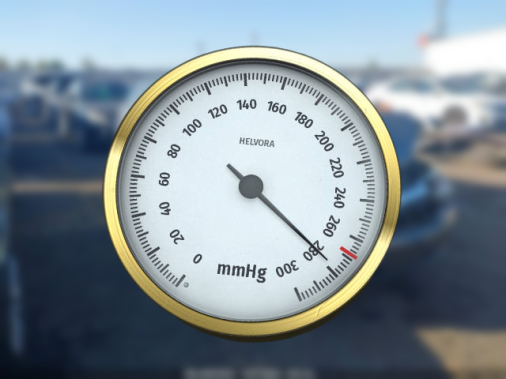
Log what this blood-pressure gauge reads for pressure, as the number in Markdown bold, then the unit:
**278** mmHg
